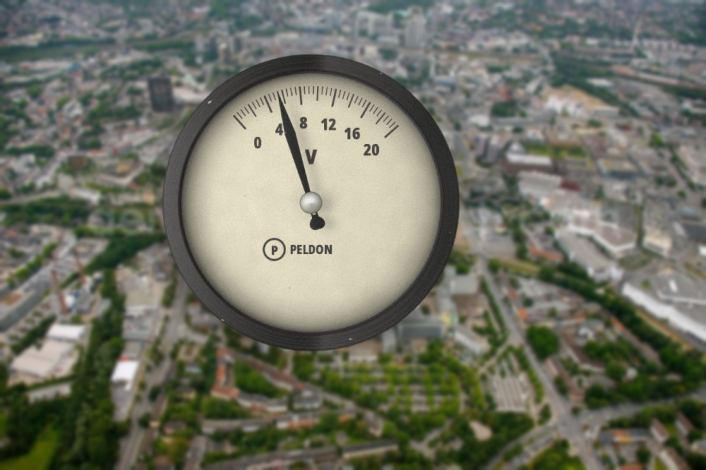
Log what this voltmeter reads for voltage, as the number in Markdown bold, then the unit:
**5.5** V
